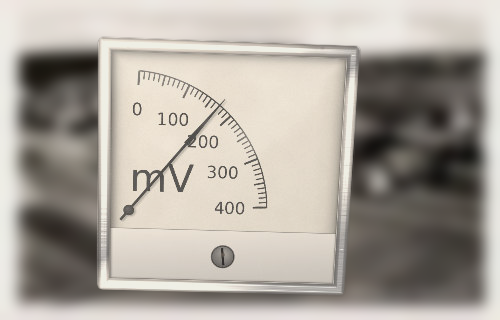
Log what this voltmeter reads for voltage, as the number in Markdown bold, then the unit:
**170** mV
